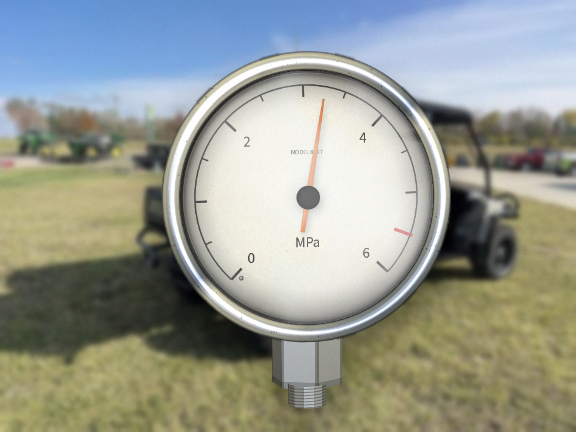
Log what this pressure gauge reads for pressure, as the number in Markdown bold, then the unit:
**3.25** MPa
